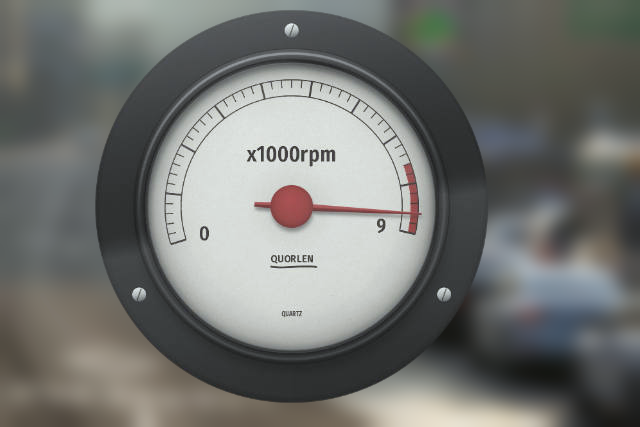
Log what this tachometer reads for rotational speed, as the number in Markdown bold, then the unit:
**8600** rpm
